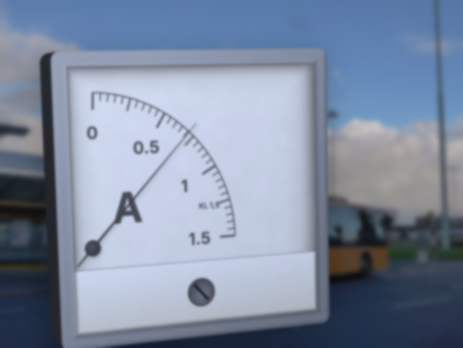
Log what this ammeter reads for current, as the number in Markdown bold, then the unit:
**0.7** A
